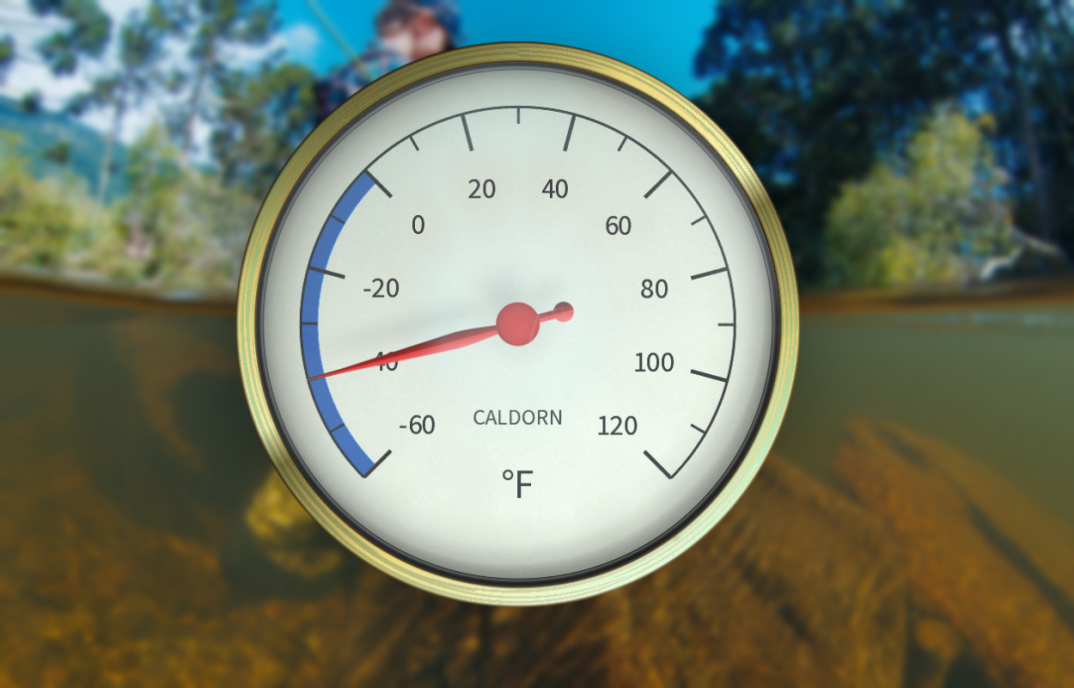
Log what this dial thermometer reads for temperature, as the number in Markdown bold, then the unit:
**-40** °F
